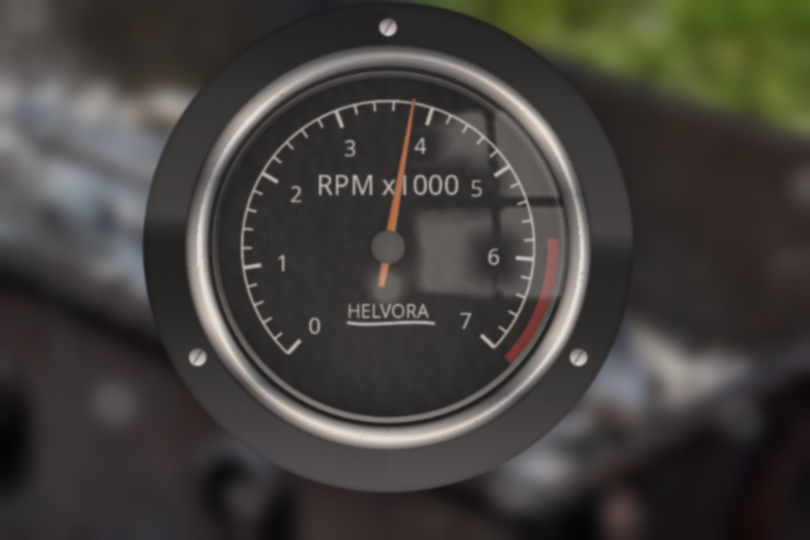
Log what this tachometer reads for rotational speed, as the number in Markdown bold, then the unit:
**3800** rpm
